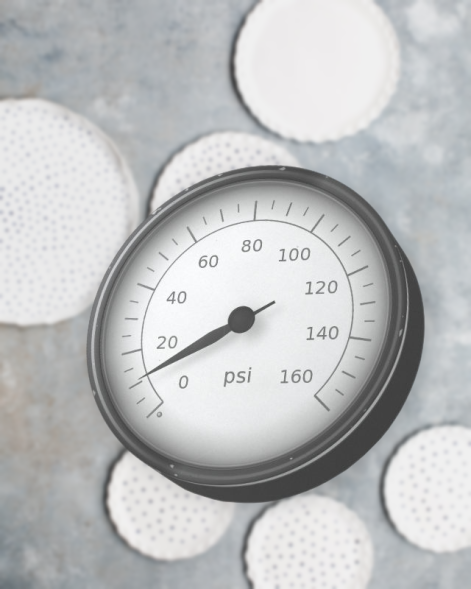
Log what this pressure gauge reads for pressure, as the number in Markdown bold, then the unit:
**10** psi
